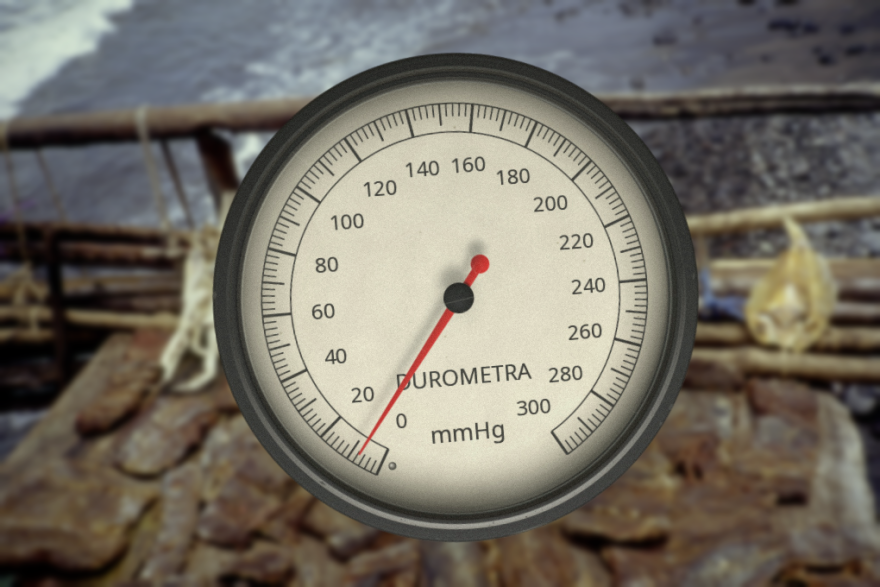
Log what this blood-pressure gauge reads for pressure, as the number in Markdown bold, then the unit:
**8** mmHg
